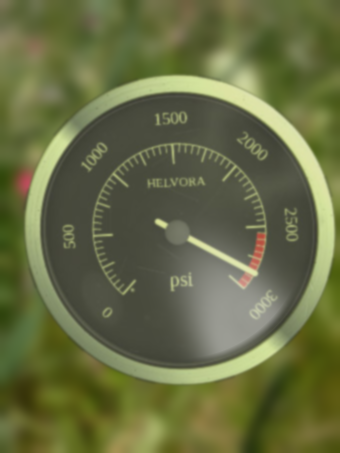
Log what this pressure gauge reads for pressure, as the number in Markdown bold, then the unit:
**2850** psi
